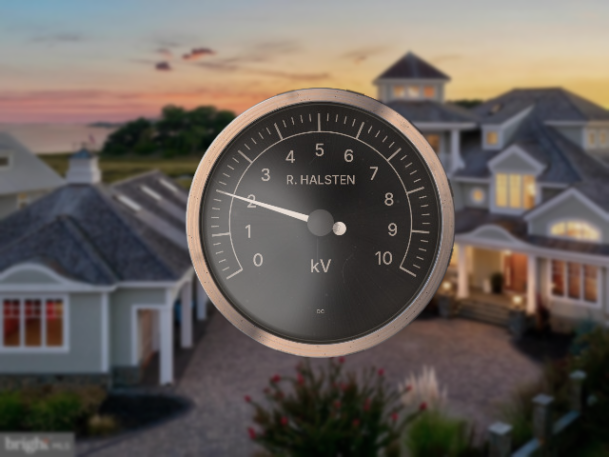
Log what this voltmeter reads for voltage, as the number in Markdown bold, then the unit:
**2** kV
